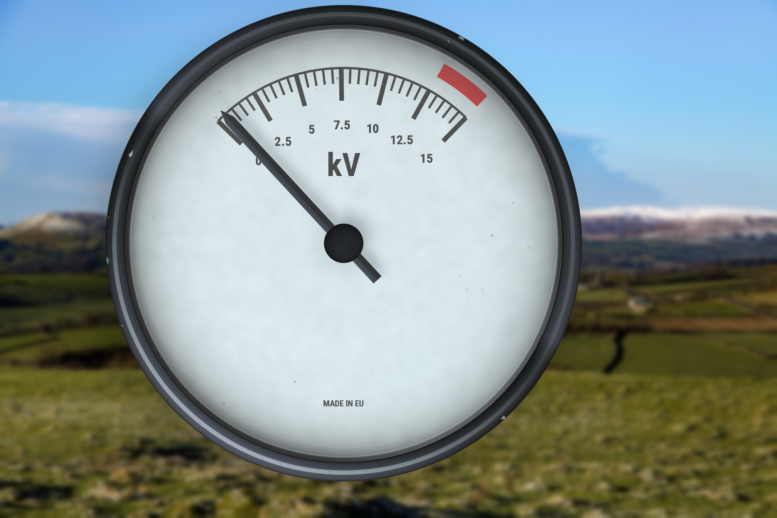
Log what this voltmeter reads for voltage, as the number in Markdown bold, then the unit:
**0.5** kV
